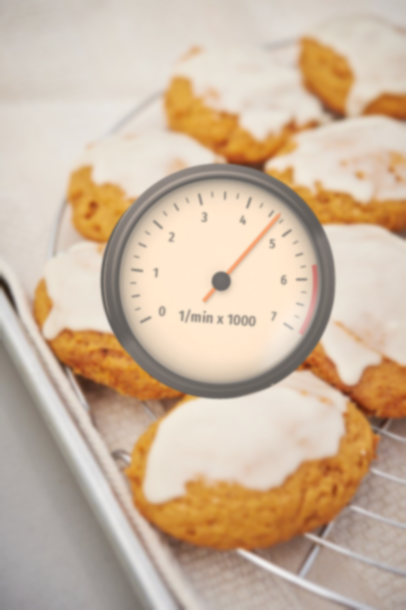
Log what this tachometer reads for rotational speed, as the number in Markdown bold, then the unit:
**4625** rpm
